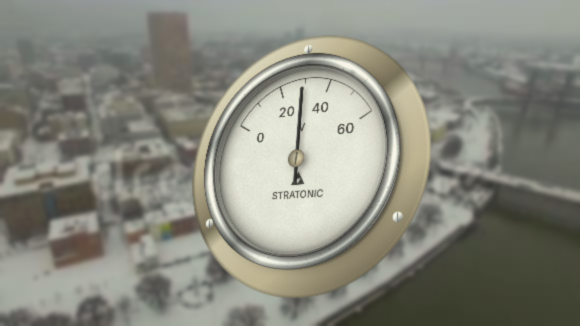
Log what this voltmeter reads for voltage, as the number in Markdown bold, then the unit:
**30** V
